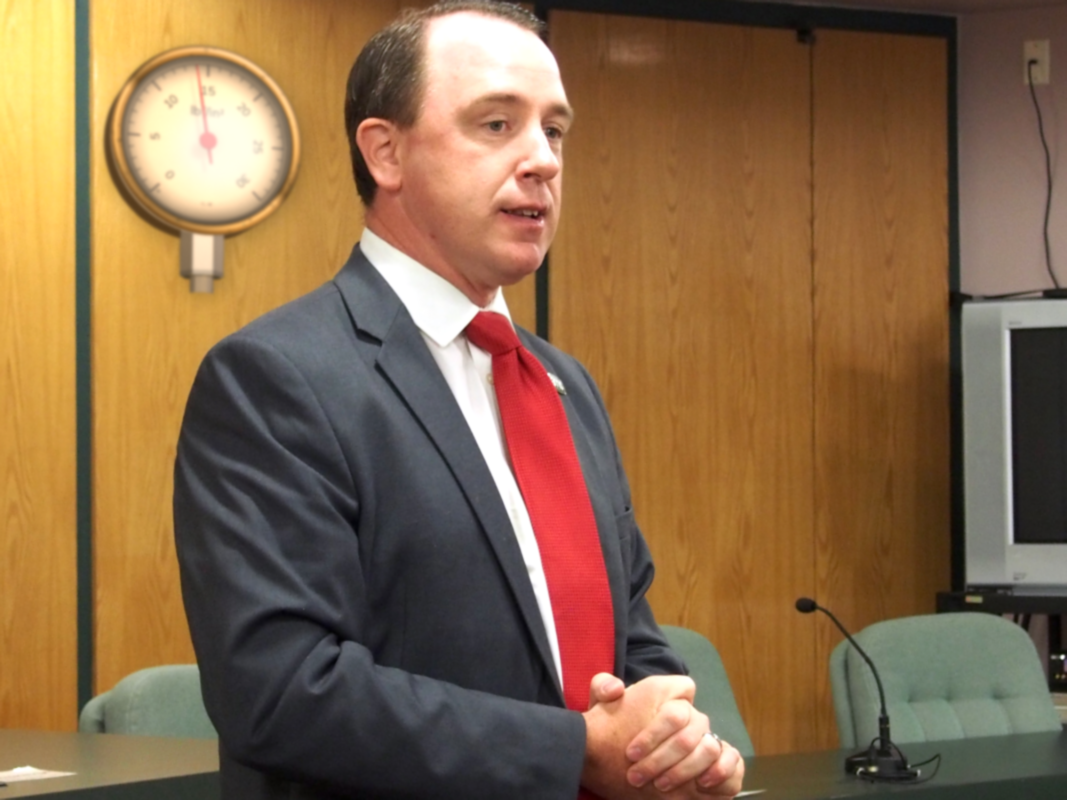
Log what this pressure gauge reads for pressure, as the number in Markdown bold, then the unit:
**14** psi
